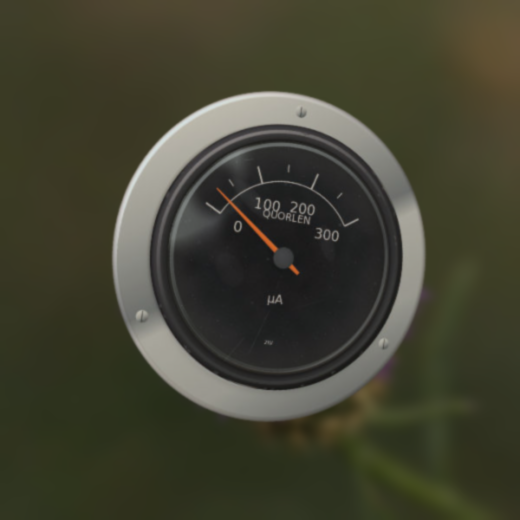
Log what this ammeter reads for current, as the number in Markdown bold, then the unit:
**25** µA
